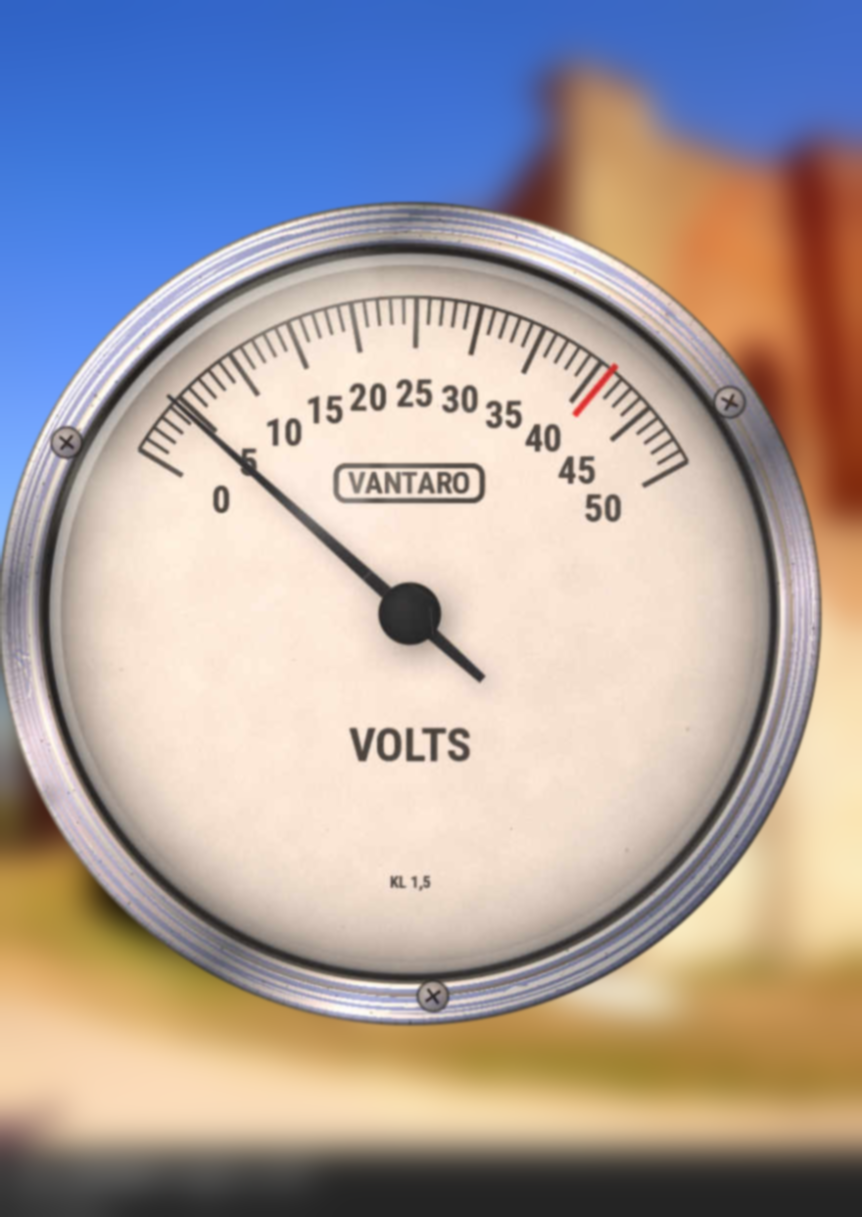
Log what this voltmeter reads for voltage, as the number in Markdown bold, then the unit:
**4.5** V
